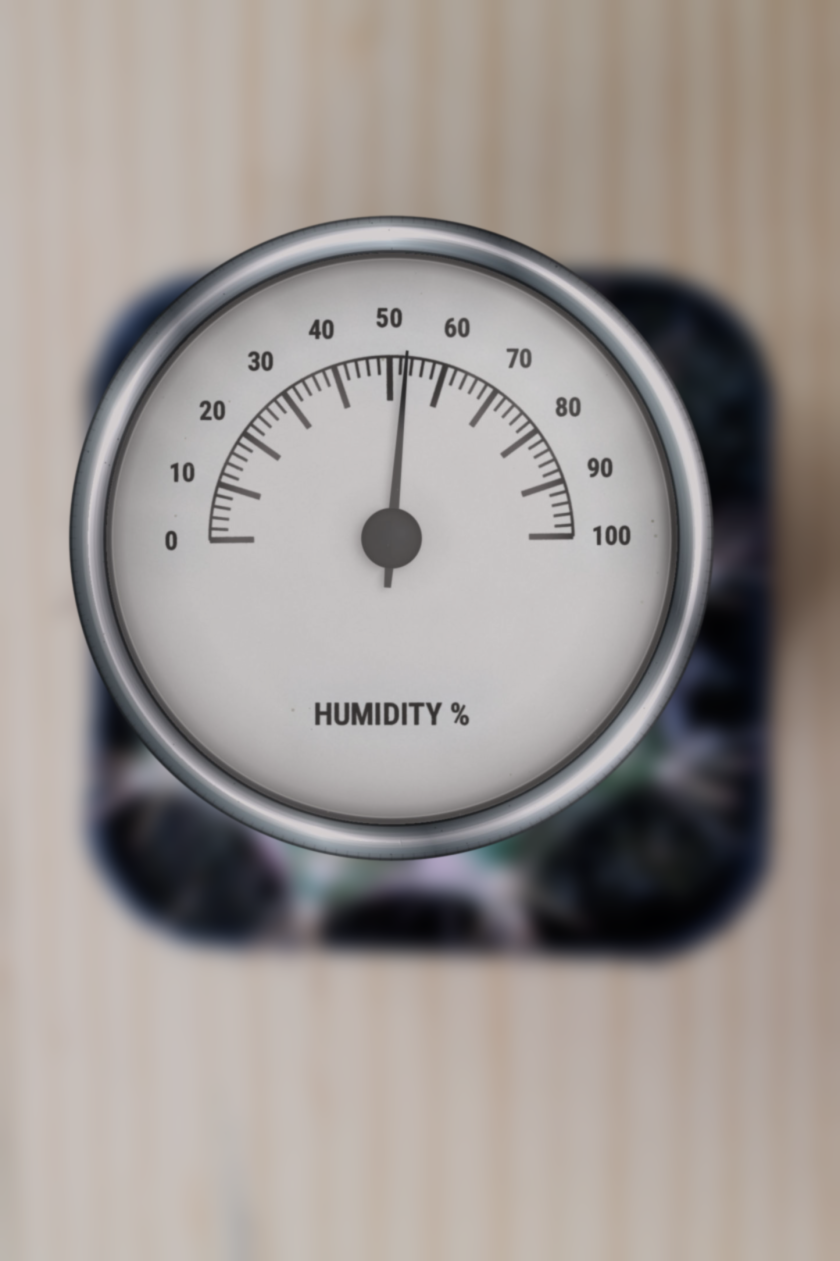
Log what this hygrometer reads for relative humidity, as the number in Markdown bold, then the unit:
**53** %
